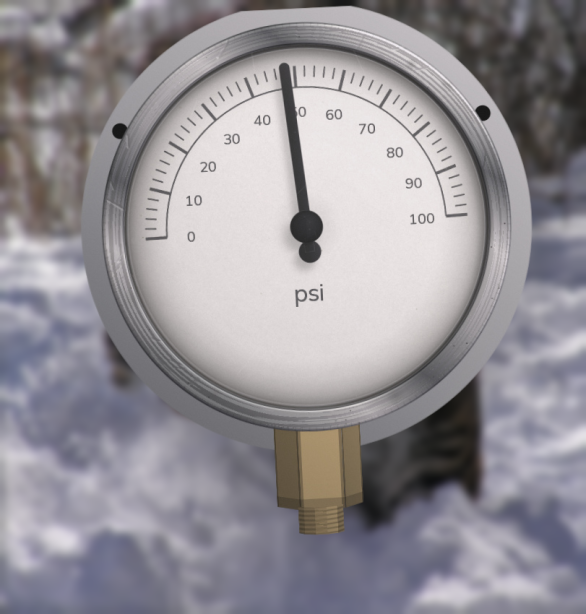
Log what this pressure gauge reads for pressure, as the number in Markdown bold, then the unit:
**48** psi
